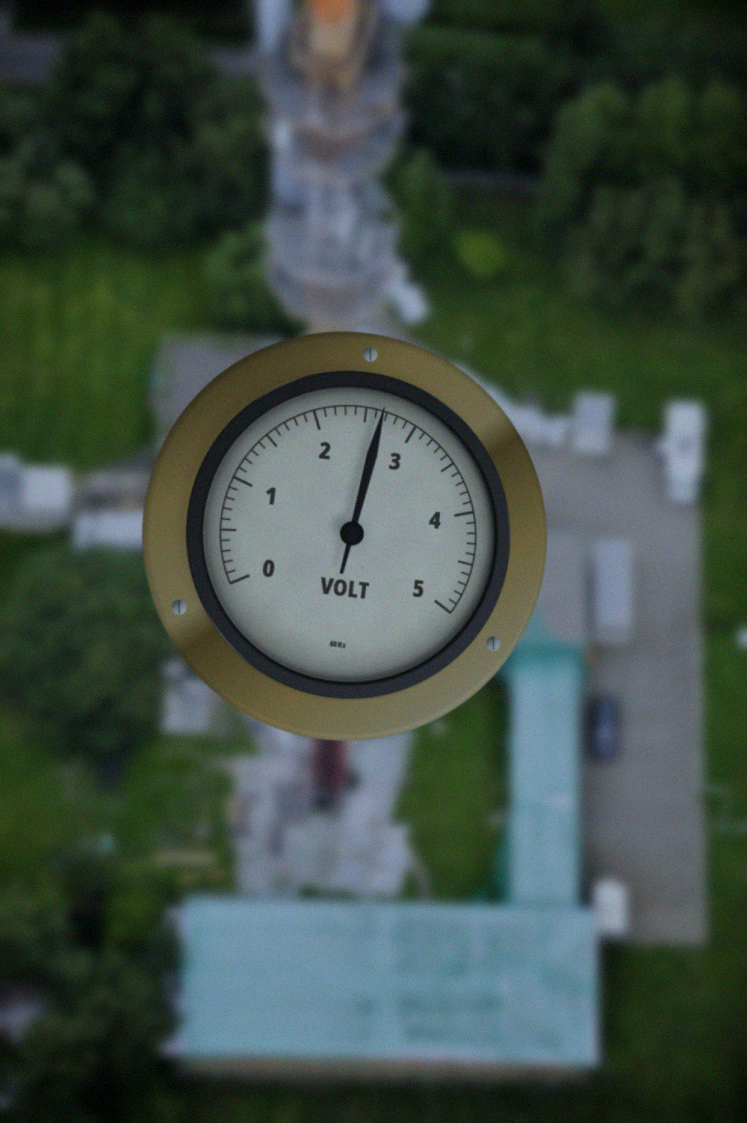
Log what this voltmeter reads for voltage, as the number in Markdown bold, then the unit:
**2.65** V
